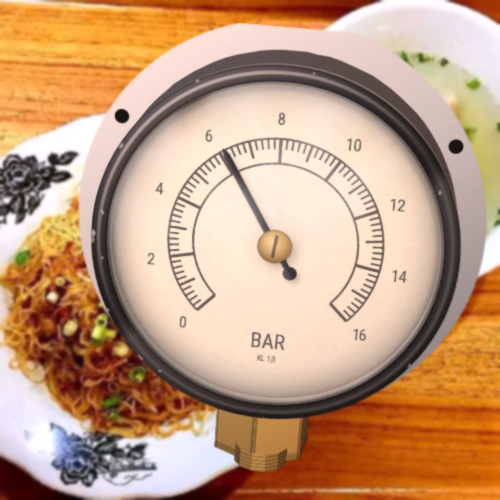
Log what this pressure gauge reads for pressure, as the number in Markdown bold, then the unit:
**6.2** bar
